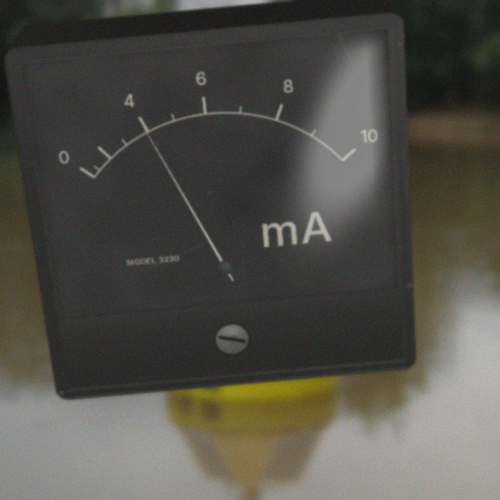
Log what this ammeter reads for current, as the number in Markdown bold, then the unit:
**4** mA
